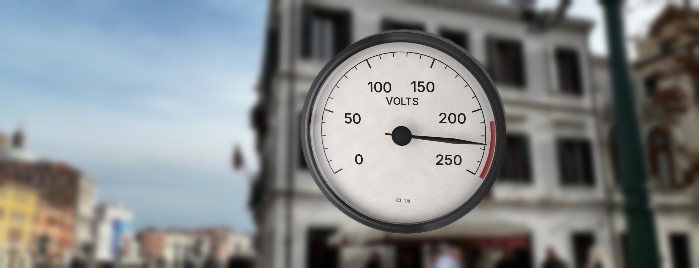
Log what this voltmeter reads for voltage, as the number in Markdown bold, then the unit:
**225** V
